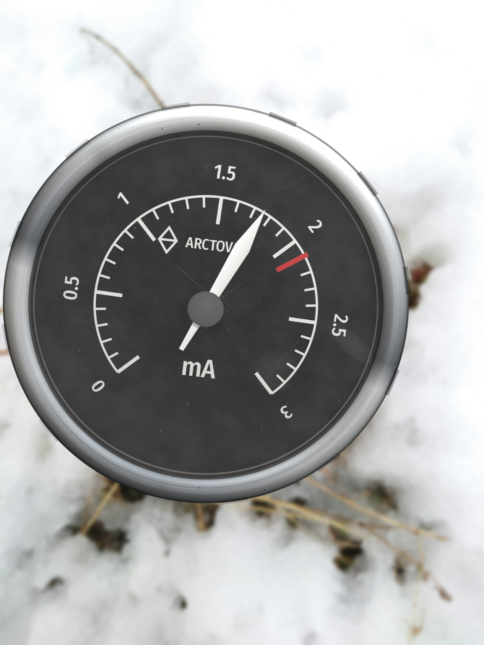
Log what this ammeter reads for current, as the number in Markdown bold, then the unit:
**1.75** mA
